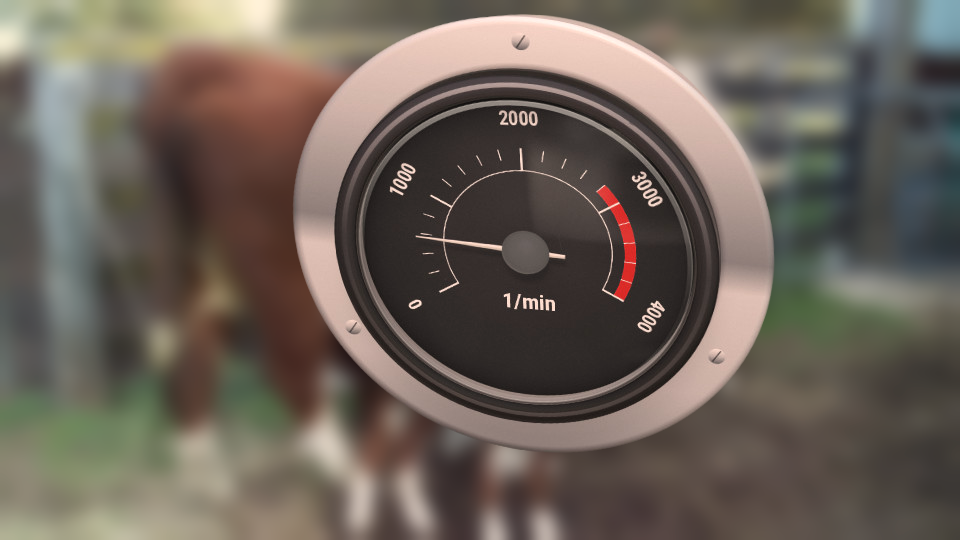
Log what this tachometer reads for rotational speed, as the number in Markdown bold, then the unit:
**600** rpm
